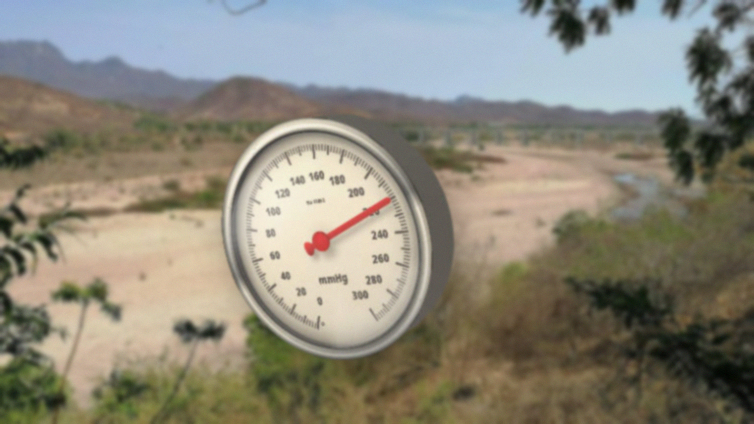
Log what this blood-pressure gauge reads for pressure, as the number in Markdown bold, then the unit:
**220** mmHg
